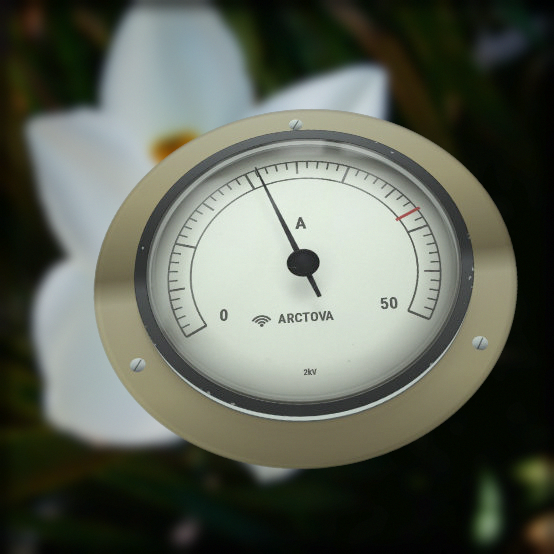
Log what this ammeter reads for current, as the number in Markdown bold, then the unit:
**21** A
